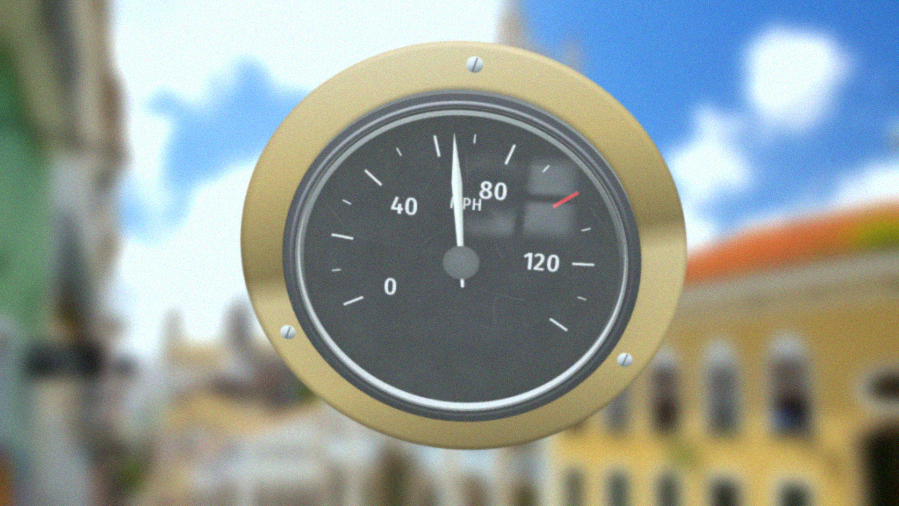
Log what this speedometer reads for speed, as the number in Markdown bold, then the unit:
**65** mph
